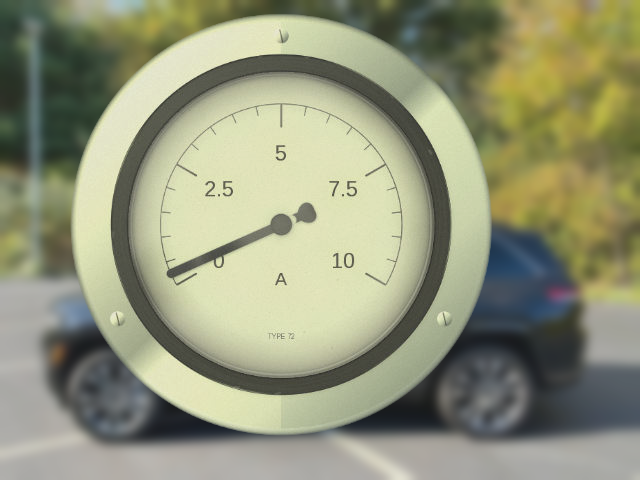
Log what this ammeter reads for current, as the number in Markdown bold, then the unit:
**0.25** A
